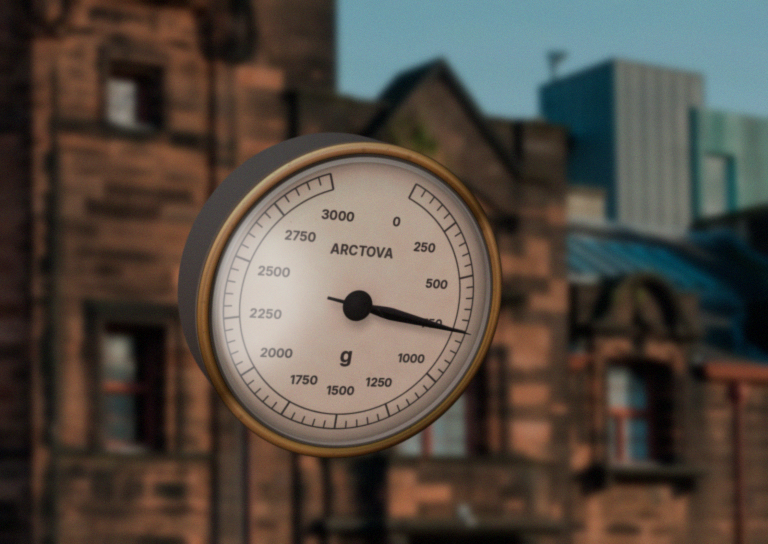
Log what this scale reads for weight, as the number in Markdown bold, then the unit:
**750** g
